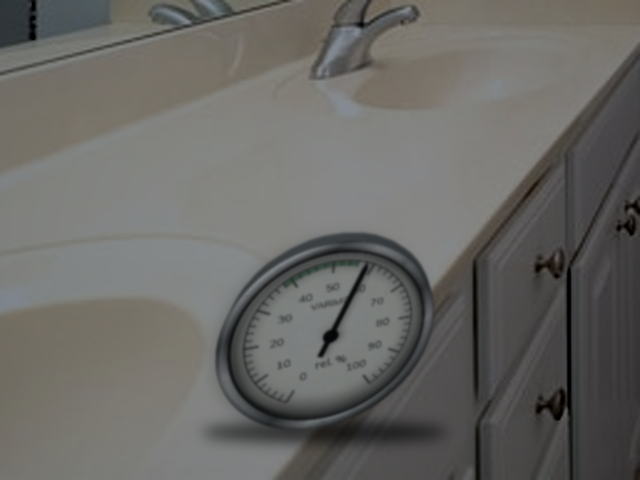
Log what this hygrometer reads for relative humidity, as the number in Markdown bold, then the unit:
**58** %
